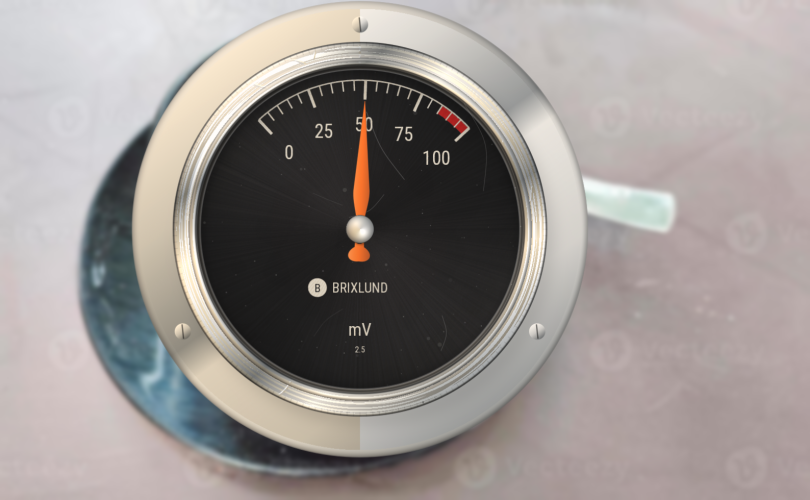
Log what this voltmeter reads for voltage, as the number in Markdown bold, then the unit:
**50** mV
